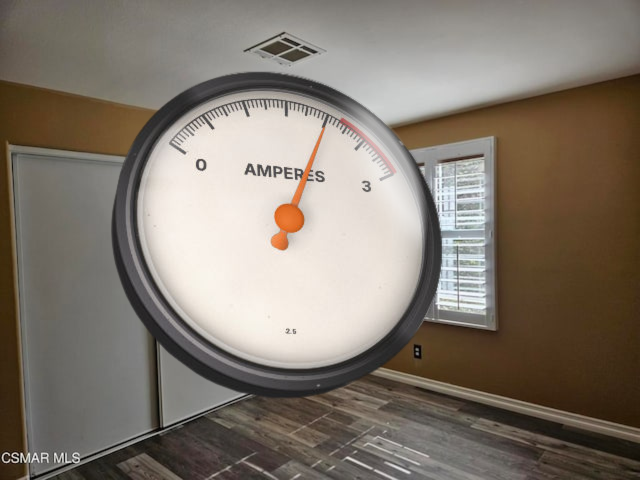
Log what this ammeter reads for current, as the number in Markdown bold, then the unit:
**2** A
